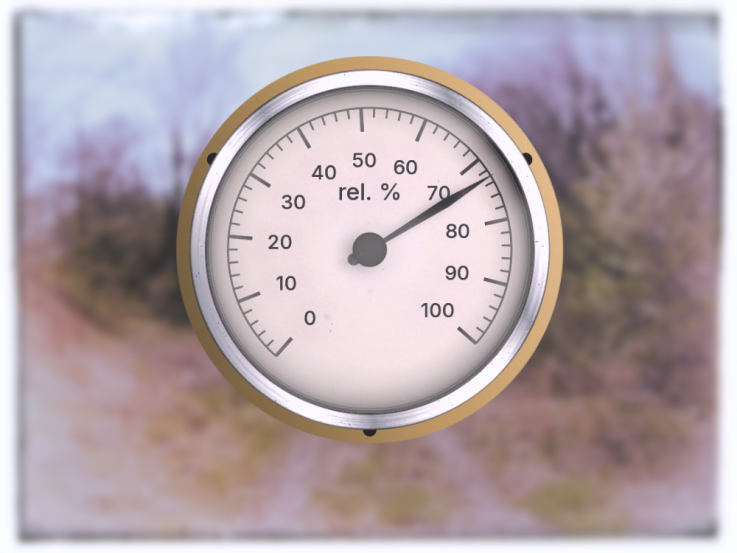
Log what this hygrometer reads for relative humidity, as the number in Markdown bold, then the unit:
**73** %
